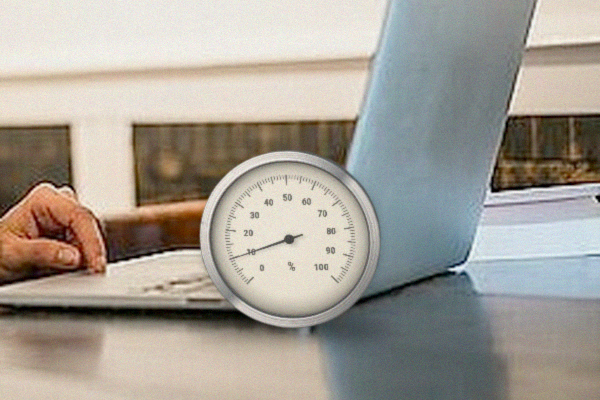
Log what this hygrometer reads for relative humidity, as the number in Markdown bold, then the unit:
**10** %
